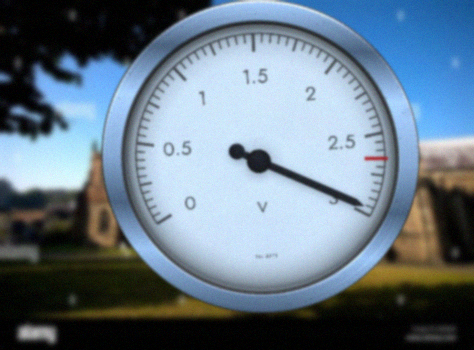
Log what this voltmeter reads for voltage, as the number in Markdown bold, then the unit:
**2.95** V
